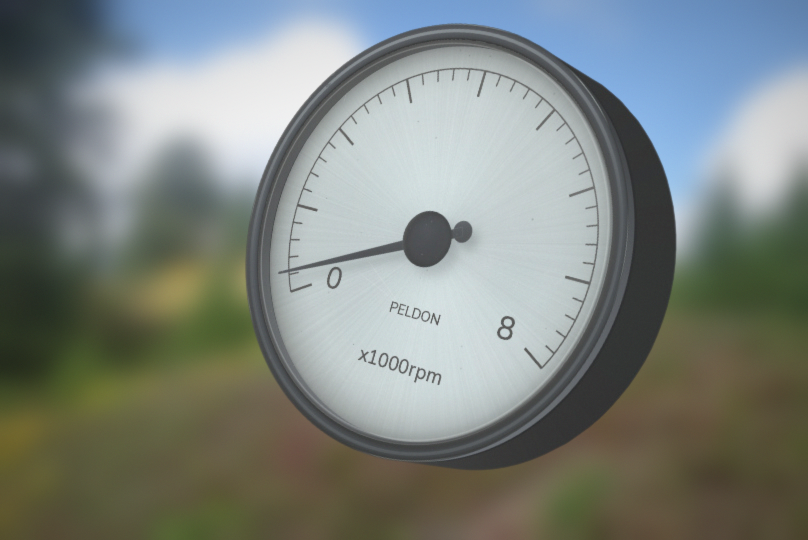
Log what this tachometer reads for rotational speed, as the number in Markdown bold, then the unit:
**200** rpm
